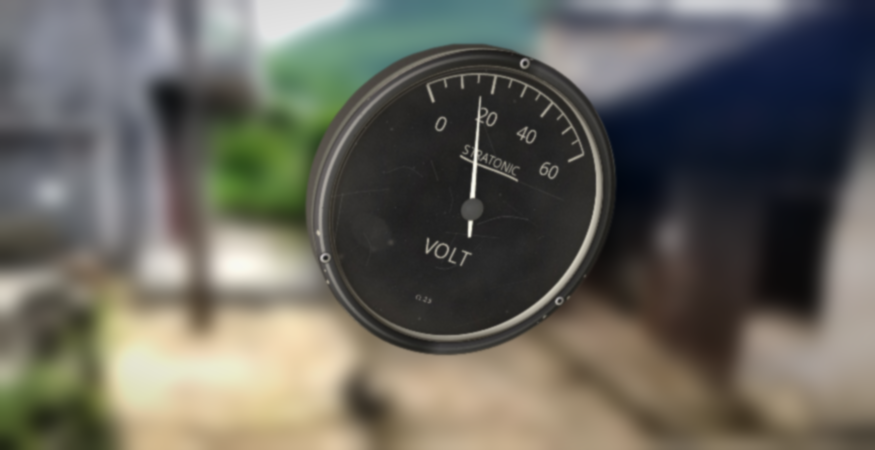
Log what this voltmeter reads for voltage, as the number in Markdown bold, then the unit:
**15** V
